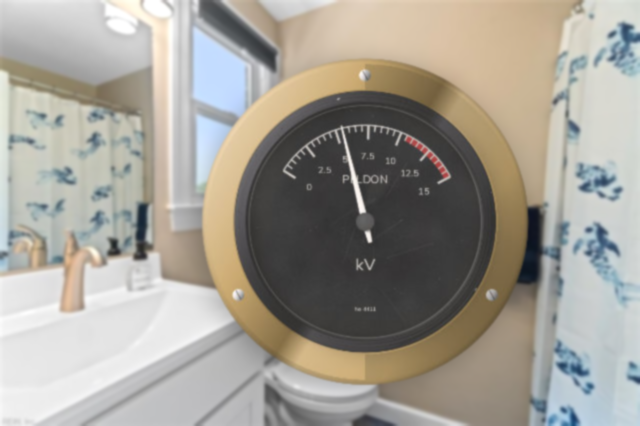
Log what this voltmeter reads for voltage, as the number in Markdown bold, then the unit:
**5.5** kV
